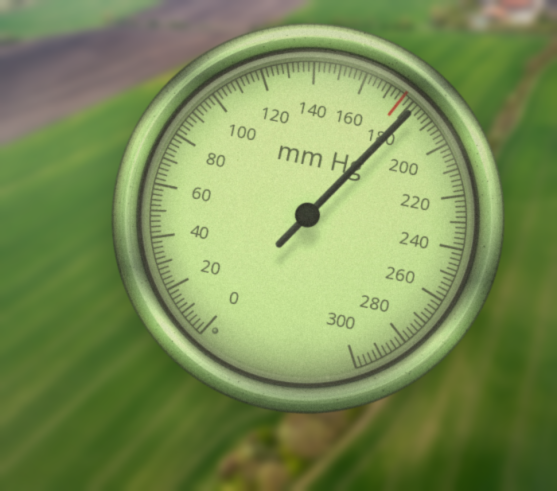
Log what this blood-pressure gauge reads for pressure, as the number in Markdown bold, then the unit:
**182** mmHg
